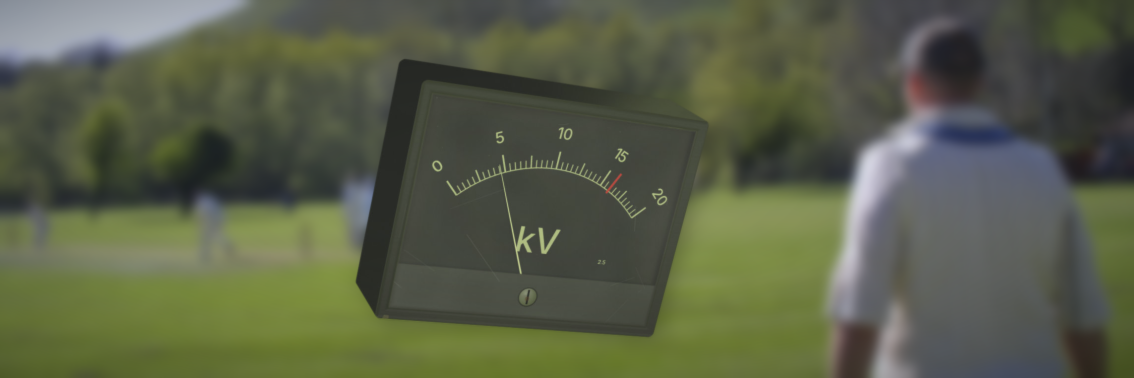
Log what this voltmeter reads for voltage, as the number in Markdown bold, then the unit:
**4.5** kV
